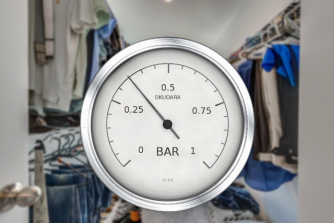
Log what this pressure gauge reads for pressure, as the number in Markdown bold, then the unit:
**0.35** bar
